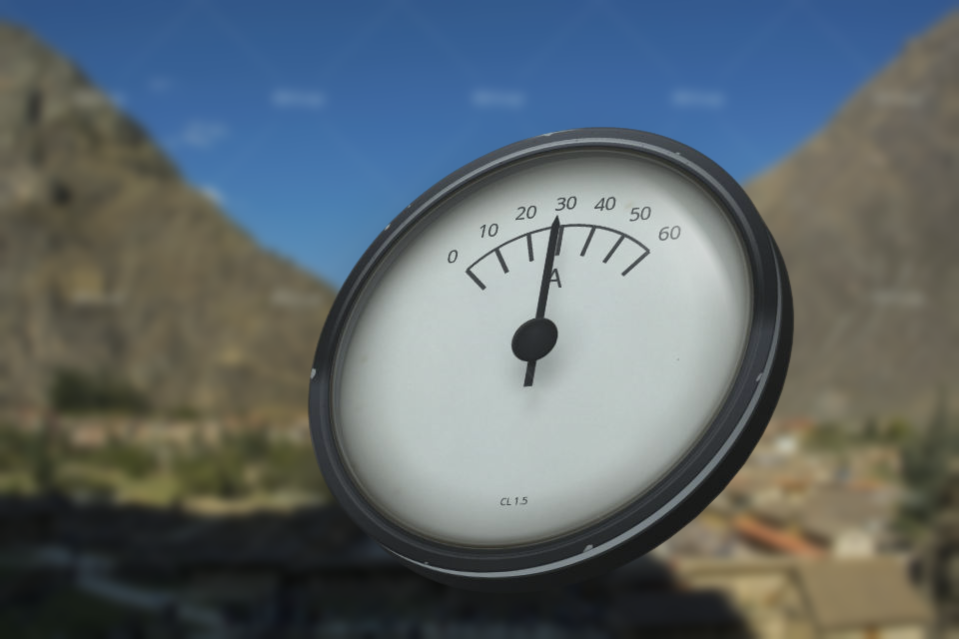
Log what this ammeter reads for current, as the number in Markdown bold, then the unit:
**30** A
